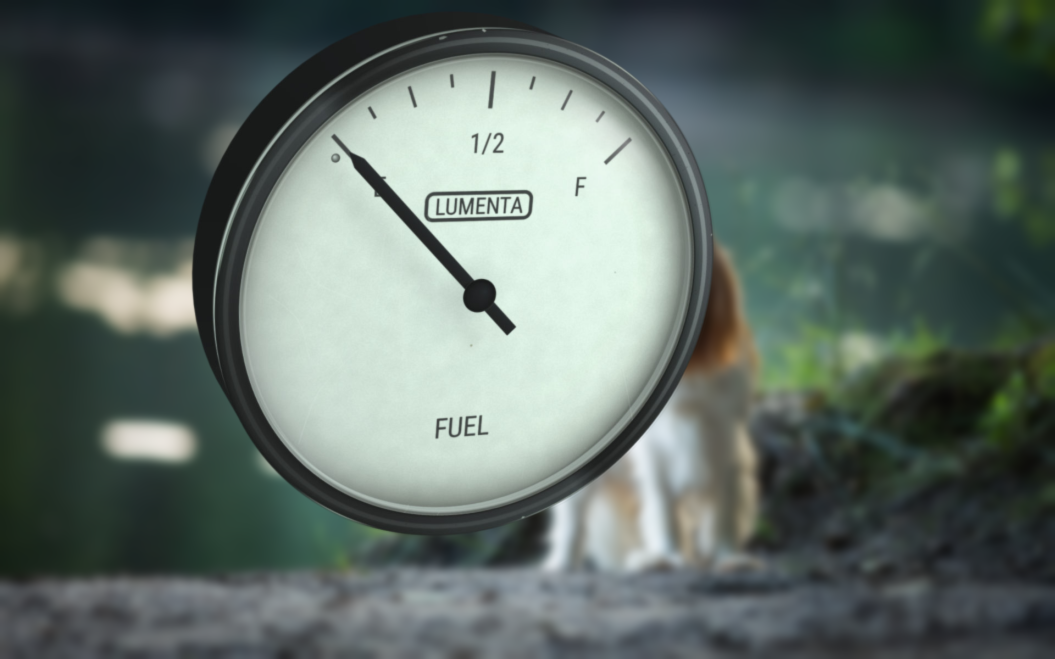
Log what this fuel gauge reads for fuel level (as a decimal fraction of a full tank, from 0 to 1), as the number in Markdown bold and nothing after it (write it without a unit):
**0**
